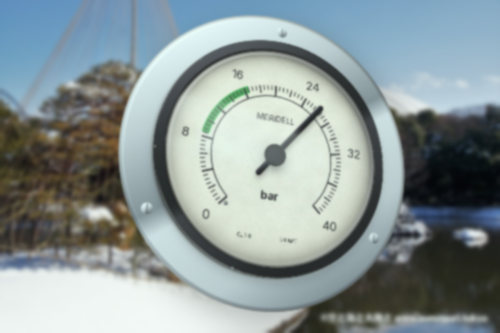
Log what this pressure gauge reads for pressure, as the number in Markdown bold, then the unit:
**26** bar
